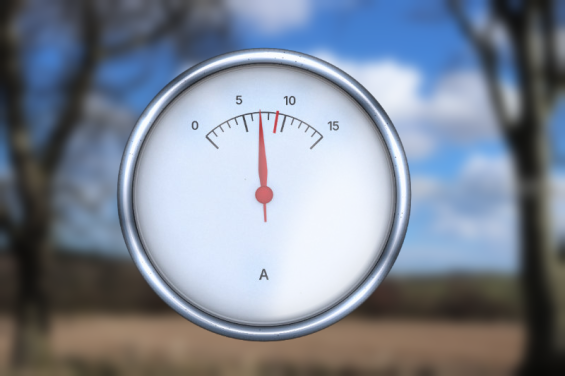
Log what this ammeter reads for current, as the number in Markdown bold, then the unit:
**7** A
